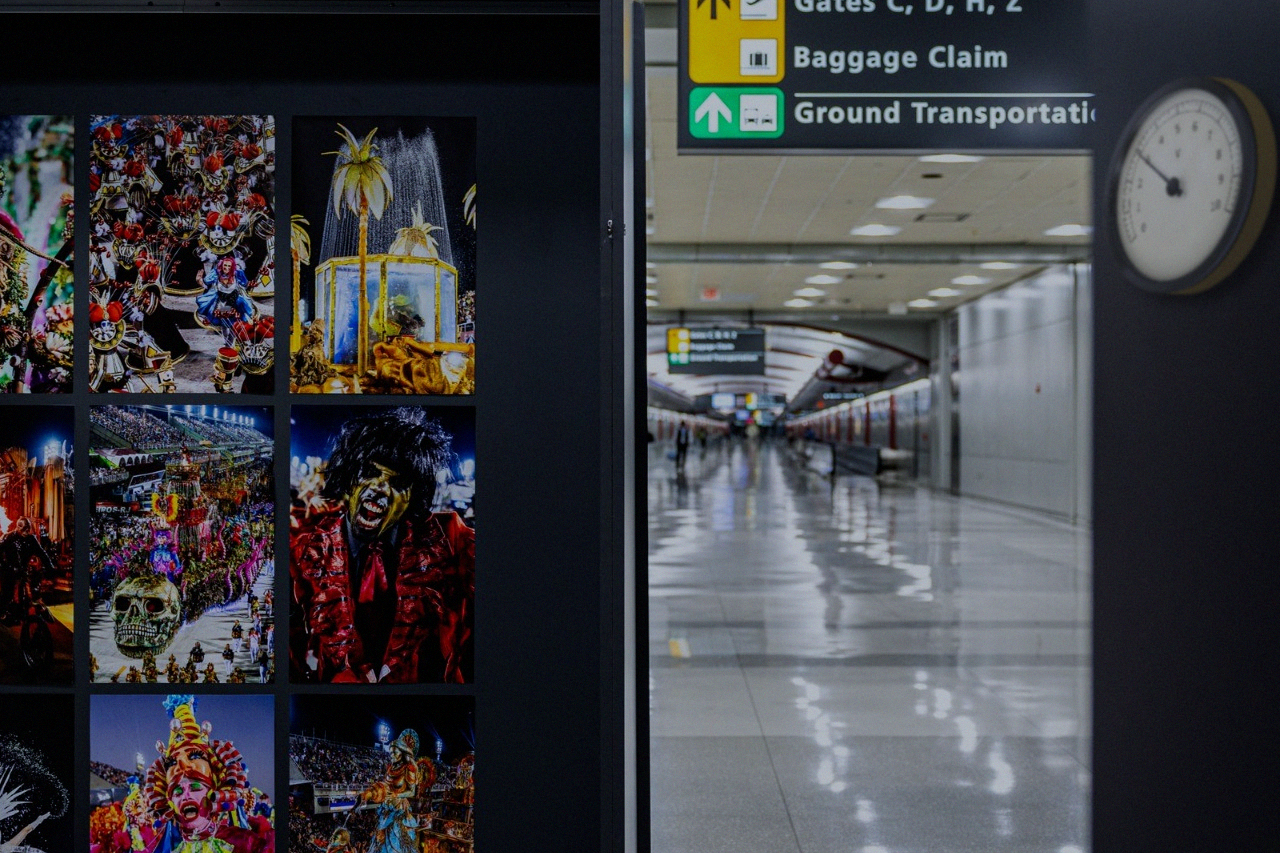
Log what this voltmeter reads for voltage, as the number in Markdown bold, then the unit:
**3** V
